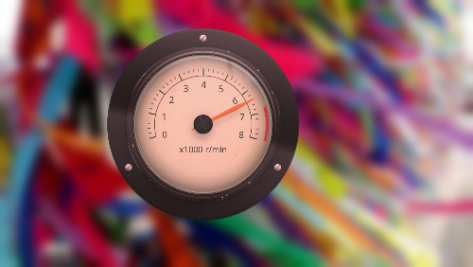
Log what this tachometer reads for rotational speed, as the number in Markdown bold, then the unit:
**6400** rpm
